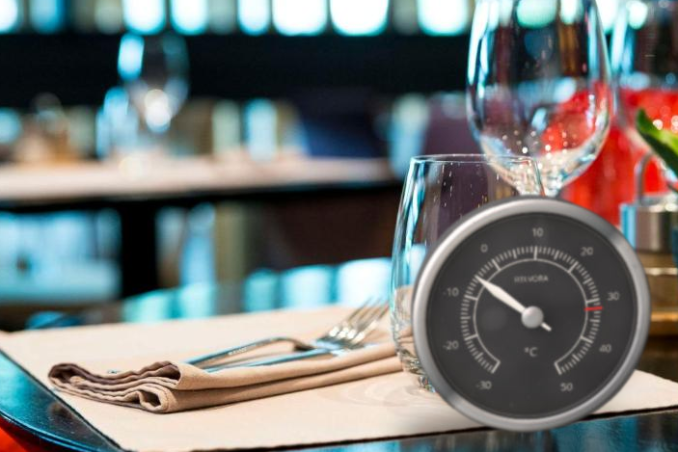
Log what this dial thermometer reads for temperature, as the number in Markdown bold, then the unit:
**-5** °C
